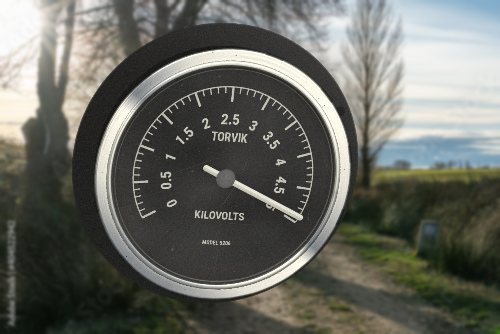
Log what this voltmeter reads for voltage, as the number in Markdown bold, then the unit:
**4.9** kV
